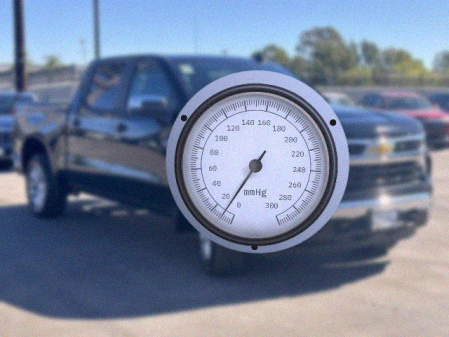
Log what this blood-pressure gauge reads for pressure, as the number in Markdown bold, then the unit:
**10** mmHg
